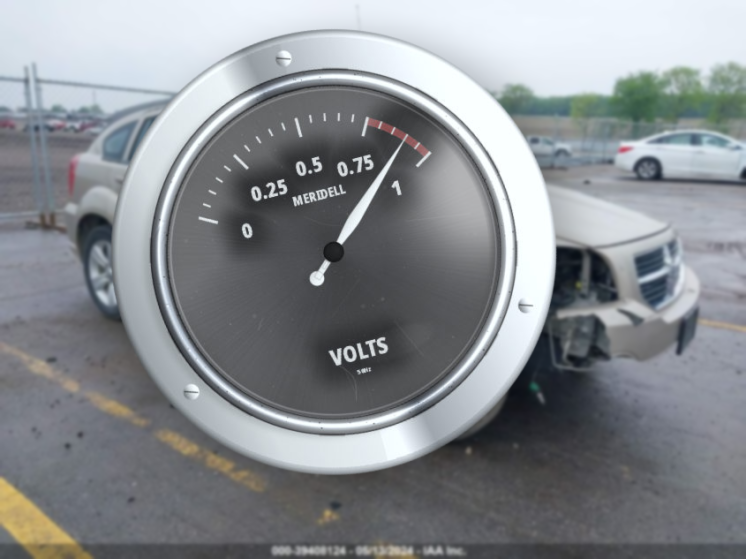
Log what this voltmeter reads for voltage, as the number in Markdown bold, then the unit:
**0.9** V
